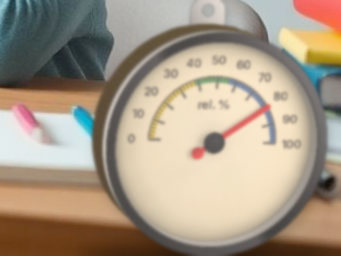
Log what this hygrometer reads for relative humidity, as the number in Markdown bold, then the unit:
**80** %
